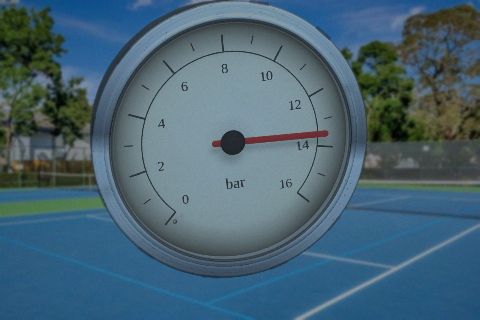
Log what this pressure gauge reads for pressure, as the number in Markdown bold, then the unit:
**13.5** bar
